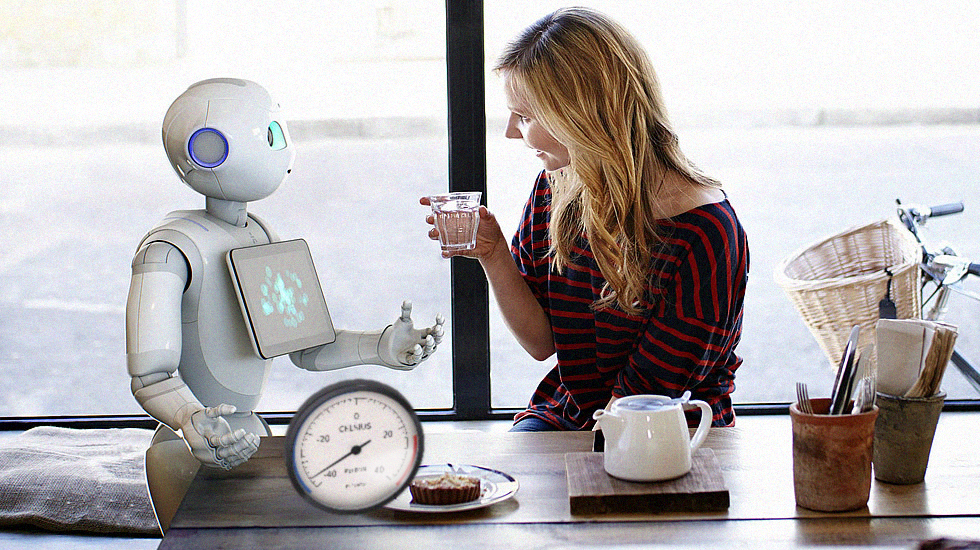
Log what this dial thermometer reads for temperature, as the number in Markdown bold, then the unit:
**-36** °C
